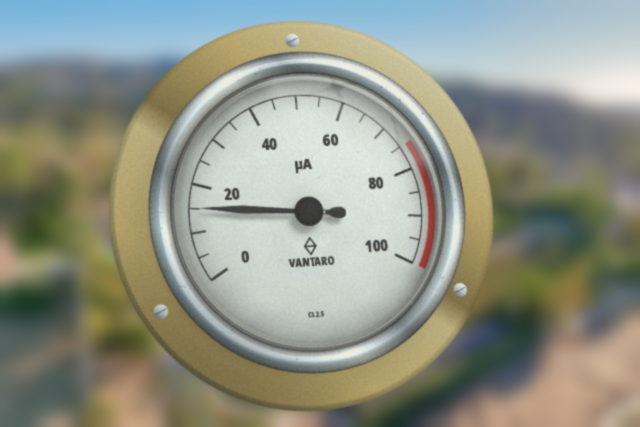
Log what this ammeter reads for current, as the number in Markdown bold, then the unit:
**15** µA
